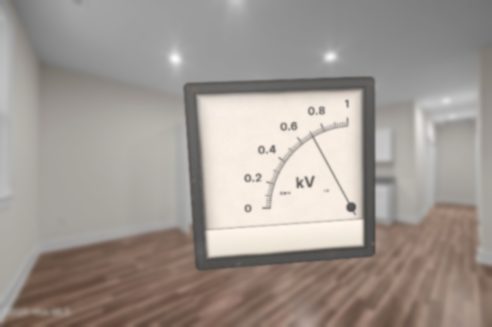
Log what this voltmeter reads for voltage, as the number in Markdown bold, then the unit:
**0.7** kV
